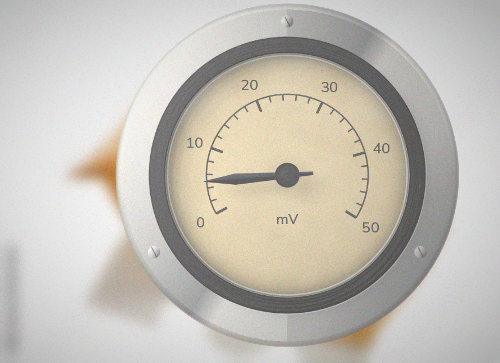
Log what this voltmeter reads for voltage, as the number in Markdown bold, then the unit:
**5** mV
